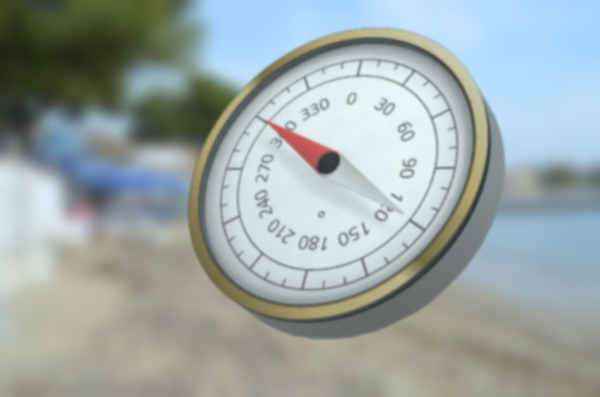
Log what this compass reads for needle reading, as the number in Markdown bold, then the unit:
**300** °
